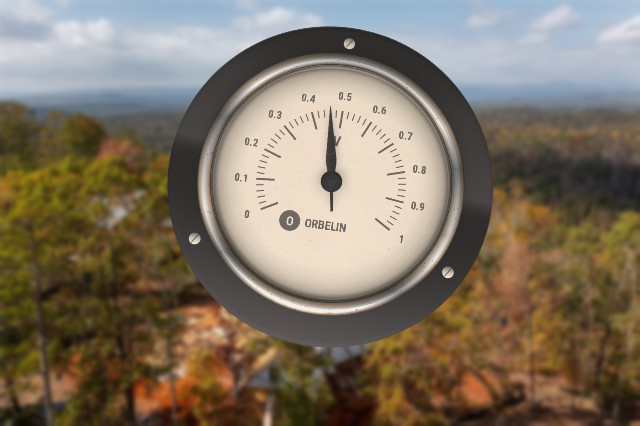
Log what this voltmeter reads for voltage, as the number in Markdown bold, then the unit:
**0.46** V
